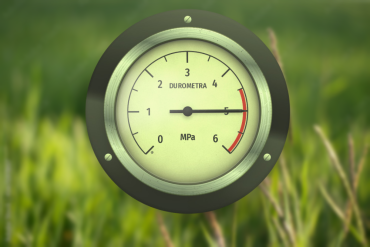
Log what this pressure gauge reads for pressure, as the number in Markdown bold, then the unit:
**5** MPa
